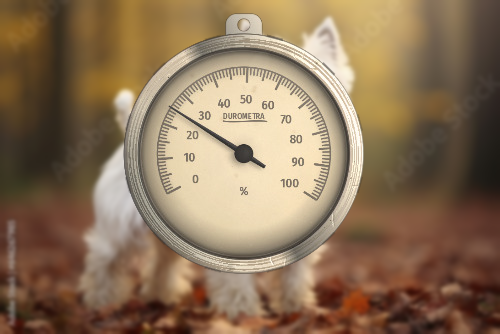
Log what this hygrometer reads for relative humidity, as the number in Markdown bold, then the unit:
**25** %
